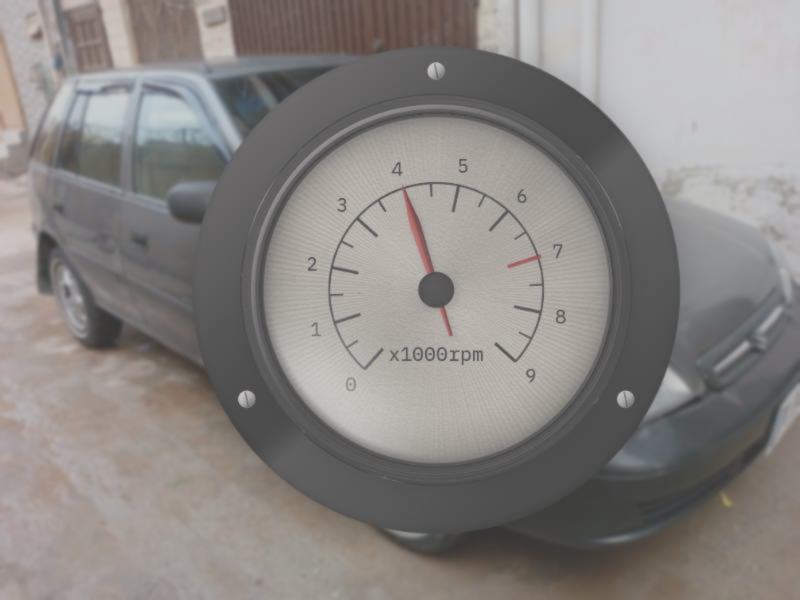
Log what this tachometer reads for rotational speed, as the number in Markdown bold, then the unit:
**4000** rpm
